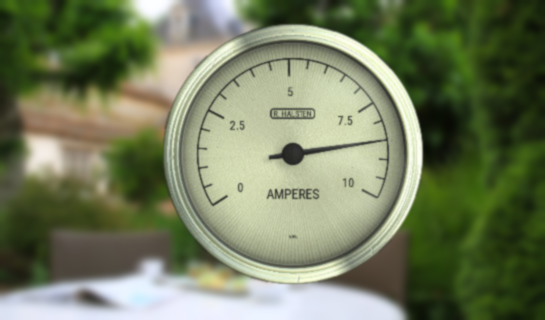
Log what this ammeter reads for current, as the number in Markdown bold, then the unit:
**8.5** A
